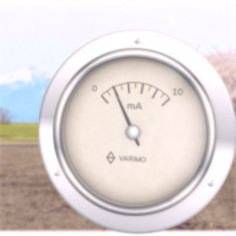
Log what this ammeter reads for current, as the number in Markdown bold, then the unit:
**2** mA
